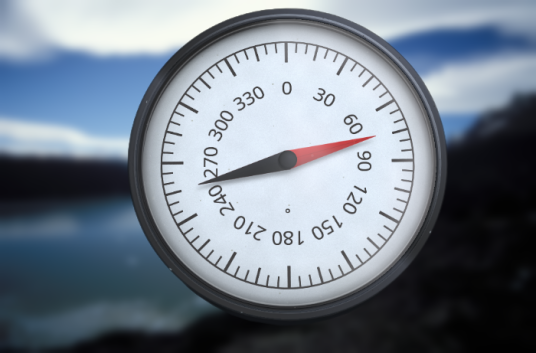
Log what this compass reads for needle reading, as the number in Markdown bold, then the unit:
**75** °
